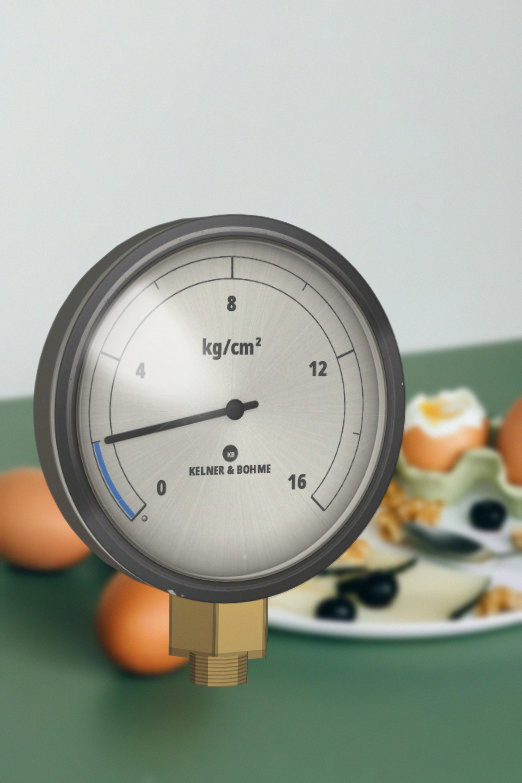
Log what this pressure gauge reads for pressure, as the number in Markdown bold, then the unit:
**2** kg/cm²
